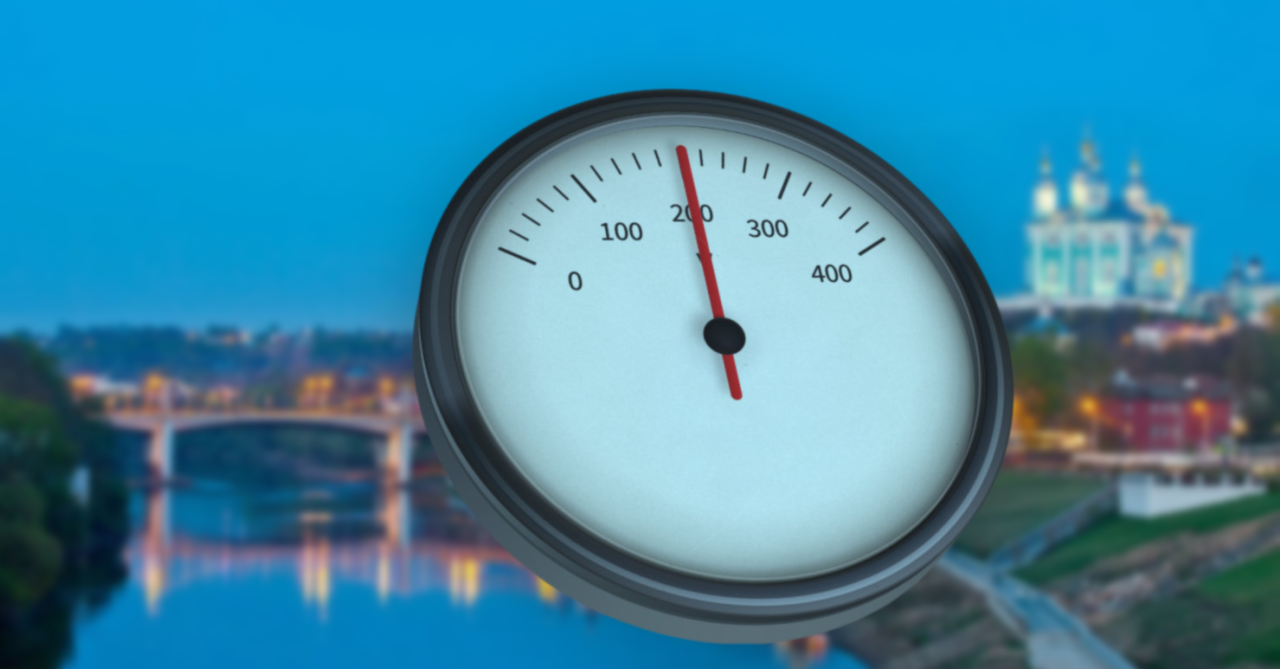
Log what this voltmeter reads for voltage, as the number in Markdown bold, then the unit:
**200** V
